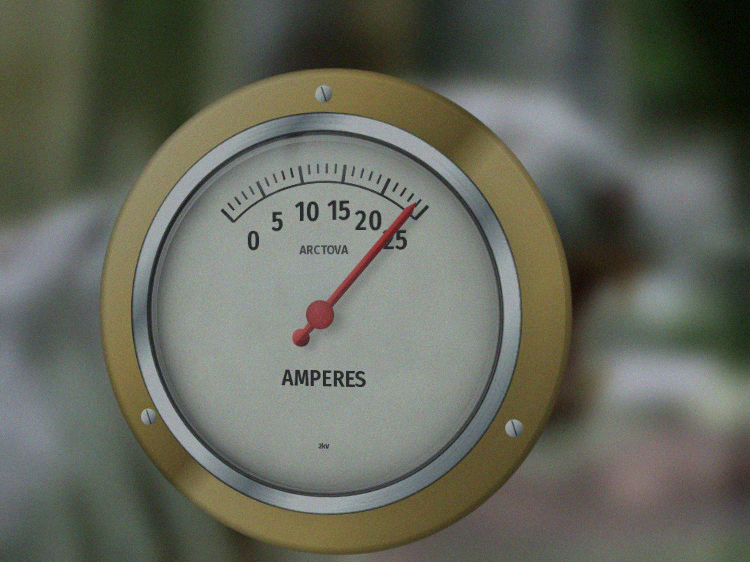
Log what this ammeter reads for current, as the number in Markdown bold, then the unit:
**24** A
